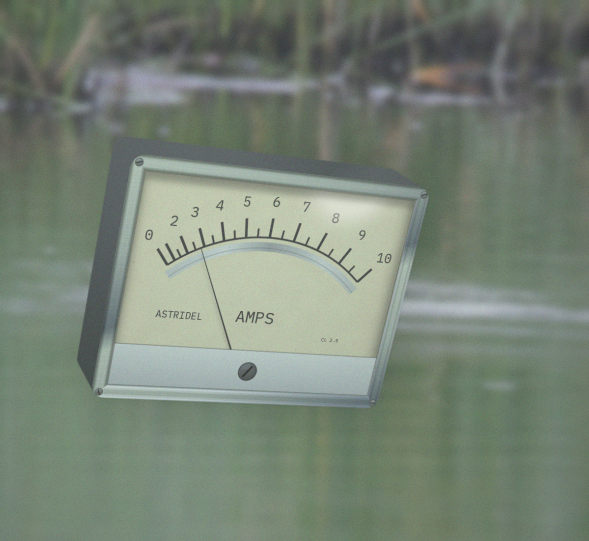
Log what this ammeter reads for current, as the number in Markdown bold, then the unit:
**2.75** A
